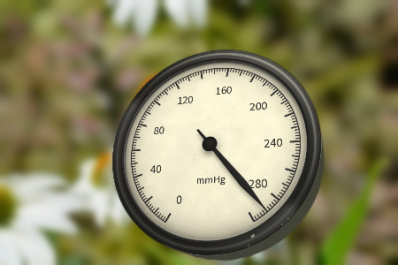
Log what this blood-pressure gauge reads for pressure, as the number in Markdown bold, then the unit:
**290** mmHg
